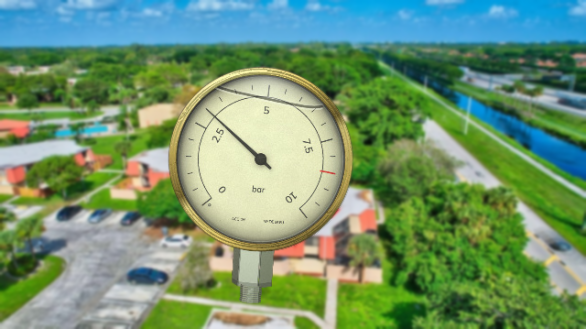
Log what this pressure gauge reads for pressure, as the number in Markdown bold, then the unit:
**3** bar
